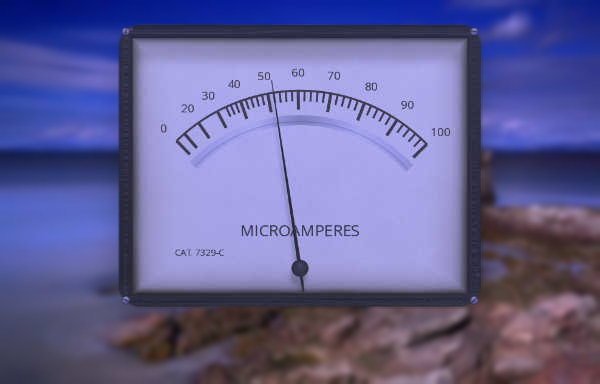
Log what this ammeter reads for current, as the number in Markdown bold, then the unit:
**52** µA
